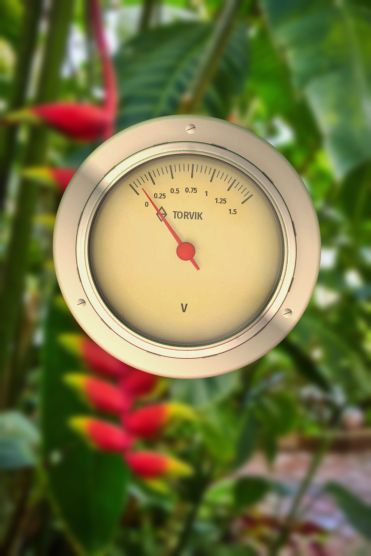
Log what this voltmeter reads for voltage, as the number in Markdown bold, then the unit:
**0.1** V
